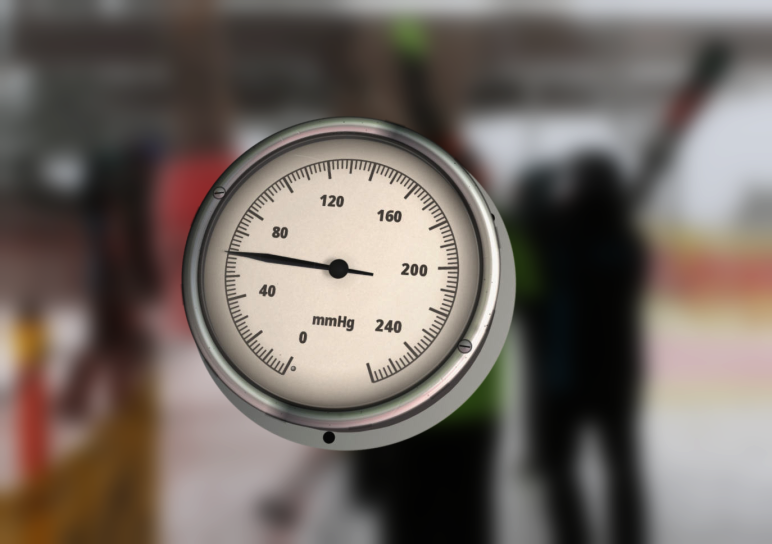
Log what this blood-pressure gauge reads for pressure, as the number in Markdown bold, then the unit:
**60** mmHg
